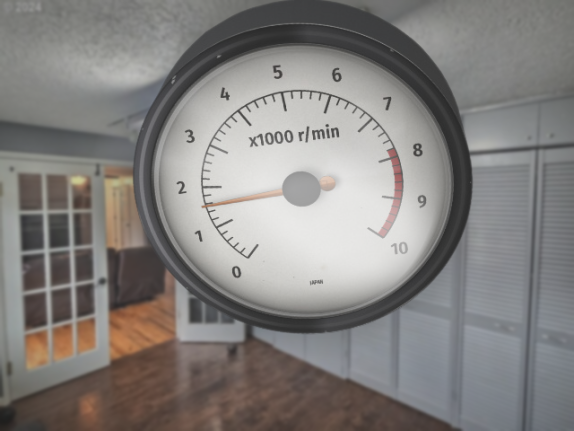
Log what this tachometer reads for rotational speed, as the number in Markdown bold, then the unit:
**1600** rpm
